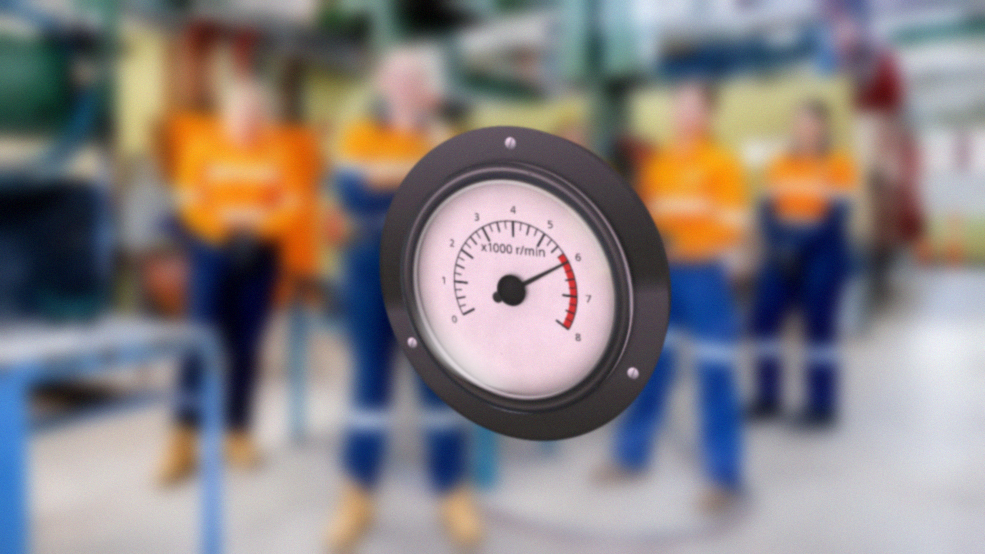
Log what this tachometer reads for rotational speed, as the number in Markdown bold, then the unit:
**6000** rpm
